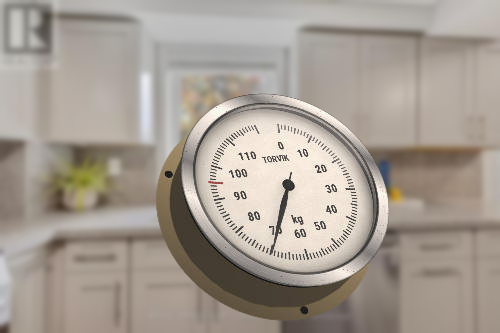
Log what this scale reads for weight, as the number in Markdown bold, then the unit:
**70** kg
